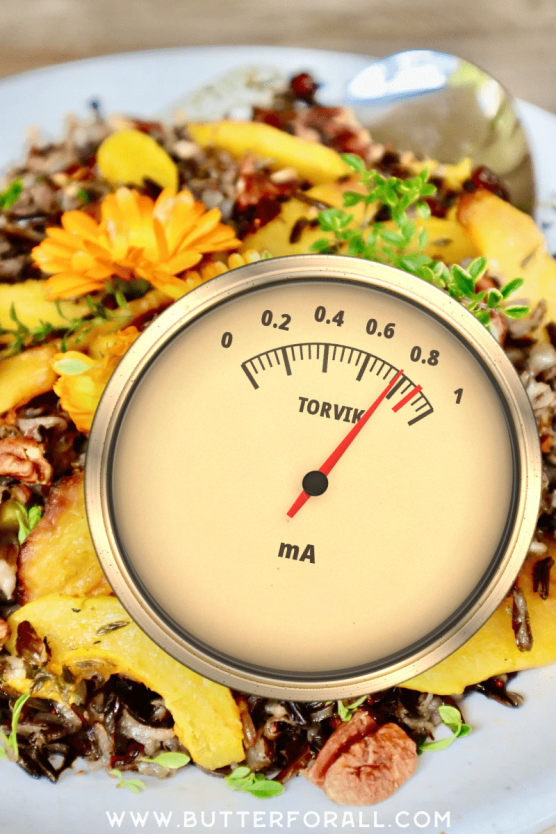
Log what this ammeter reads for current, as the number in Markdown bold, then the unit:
**0.76** mA
